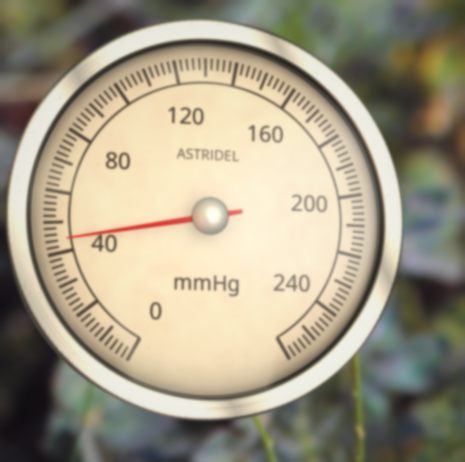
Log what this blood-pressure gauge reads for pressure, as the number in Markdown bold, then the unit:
**44** mmHg
